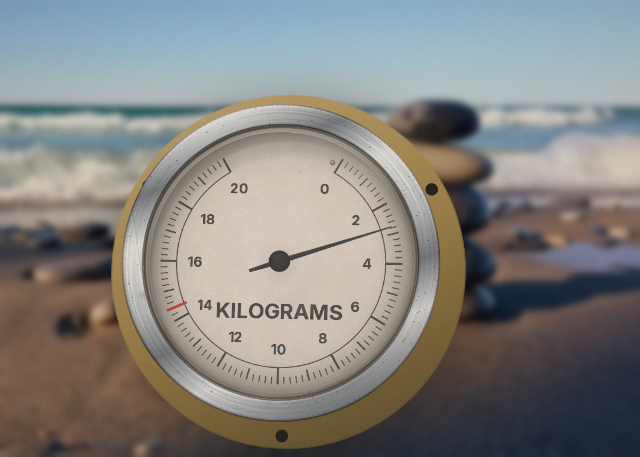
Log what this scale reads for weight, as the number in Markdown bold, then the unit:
**2.8** kg
